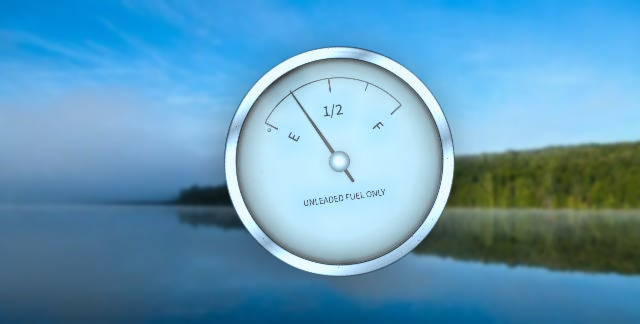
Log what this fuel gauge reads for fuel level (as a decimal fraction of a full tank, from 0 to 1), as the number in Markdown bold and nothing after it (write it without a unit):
**0.25**
